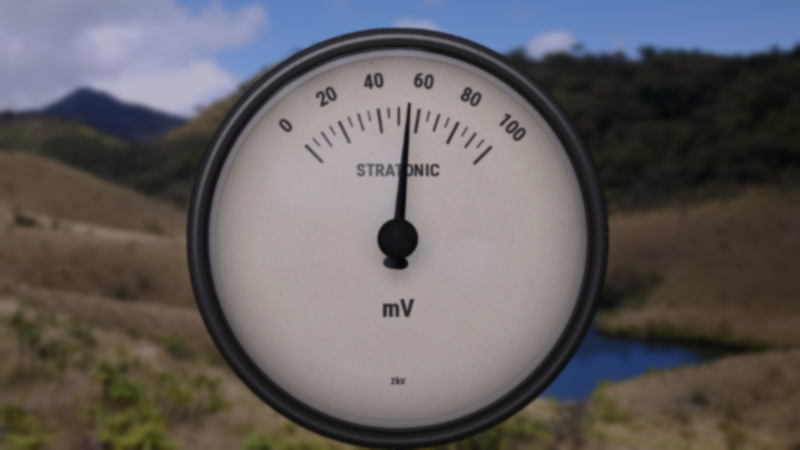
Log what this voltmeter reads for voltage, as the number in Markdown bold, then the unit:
**55** mV
